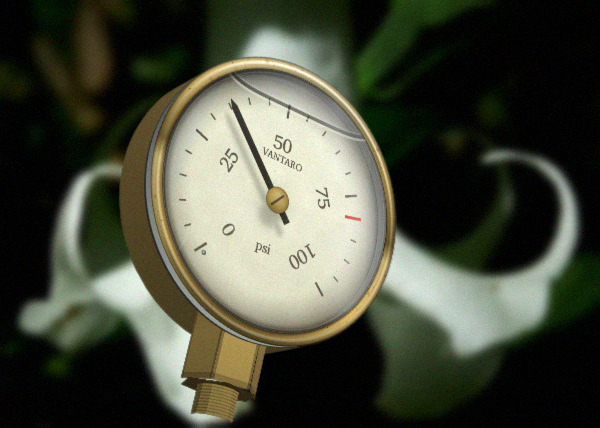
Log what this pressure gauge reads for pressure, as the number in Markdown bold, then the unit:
**35** psi
